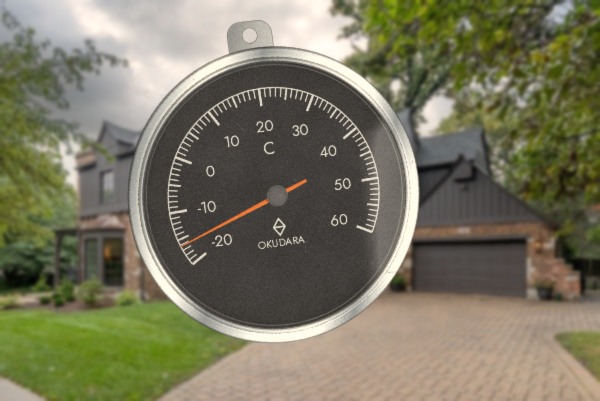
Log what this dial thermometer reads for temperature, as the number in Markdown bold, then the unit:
**-16** °C
